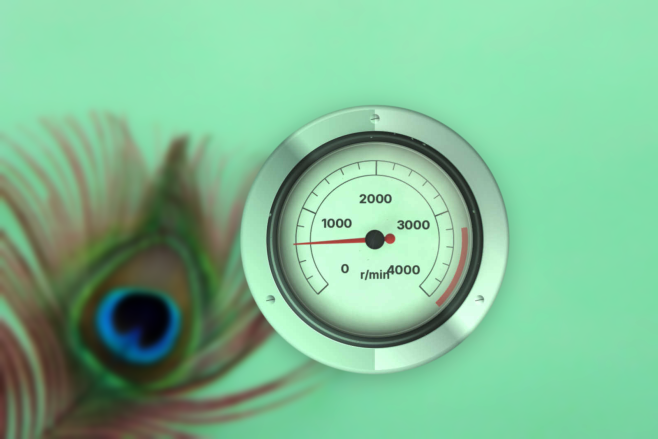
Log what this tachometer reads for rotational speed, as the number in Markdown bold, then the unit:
**600** rpm
